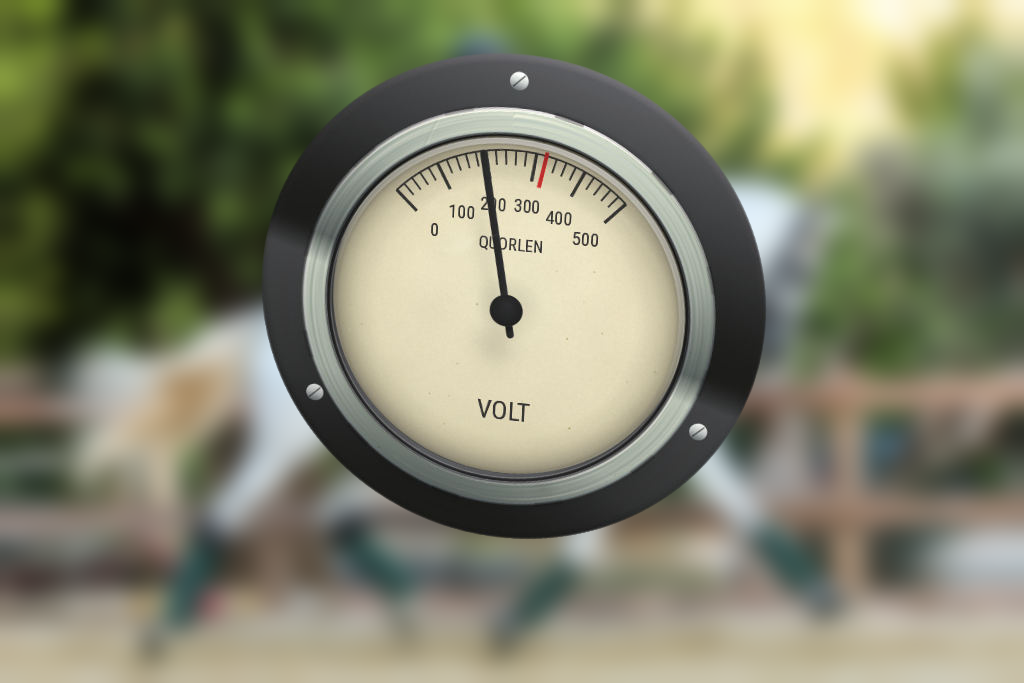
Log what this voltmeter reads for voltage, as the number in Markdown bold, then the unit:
**200** V
